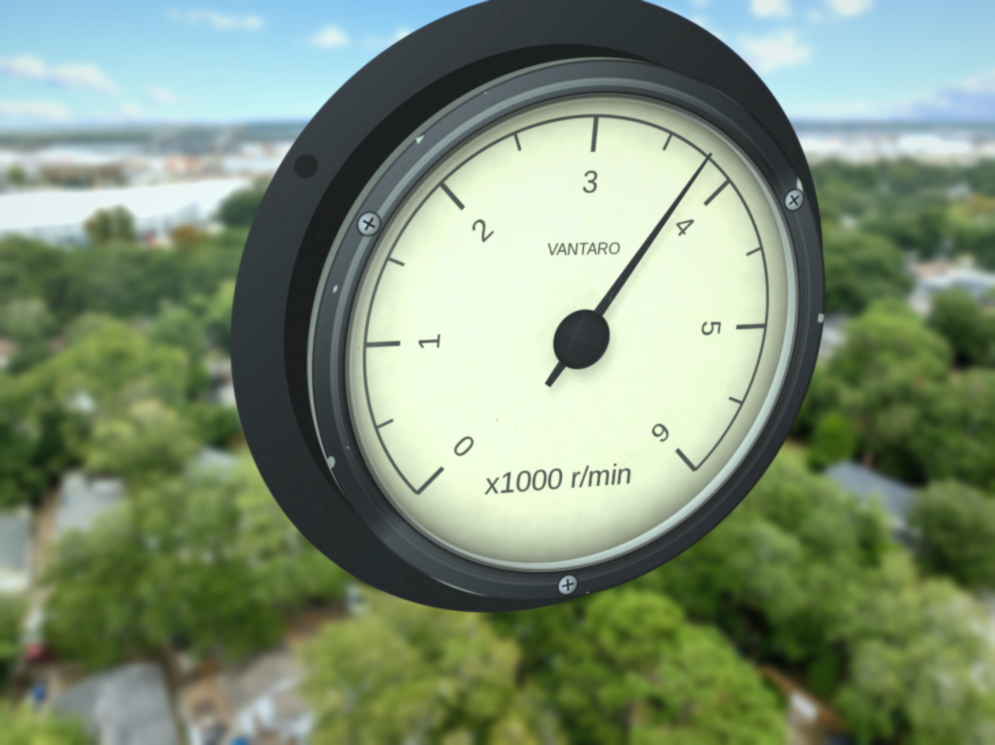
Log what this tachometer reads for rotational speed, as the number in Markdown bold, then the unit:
**3750** rpm
